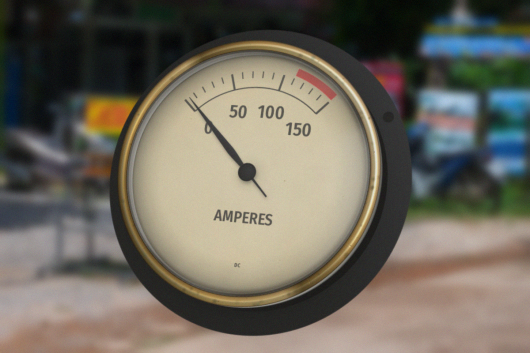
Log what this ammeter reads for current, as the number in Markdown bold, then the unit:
**5** A
